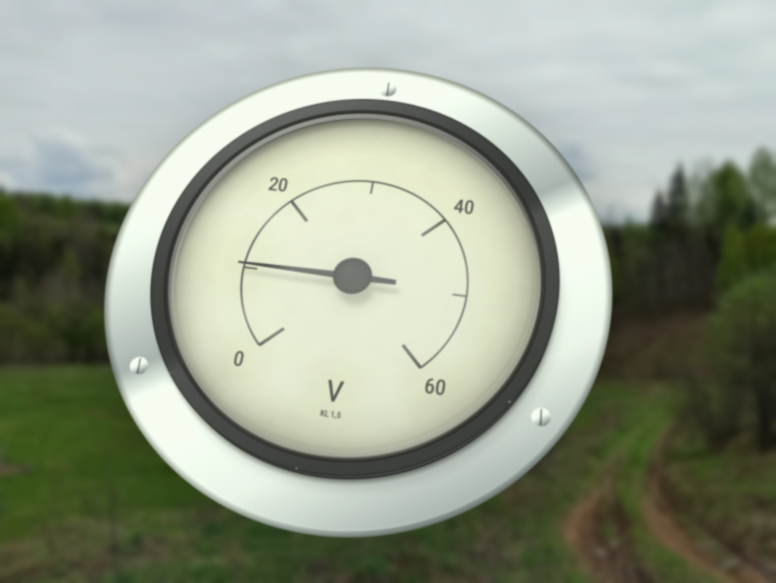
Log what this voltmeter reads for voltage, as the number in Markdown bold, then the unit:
**10** V
